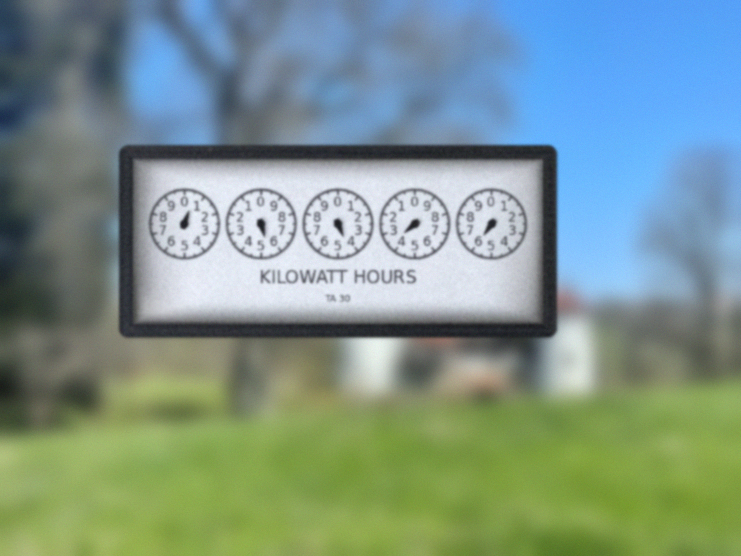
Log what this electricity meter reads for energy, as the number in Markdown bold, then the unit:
**5436** kWh
